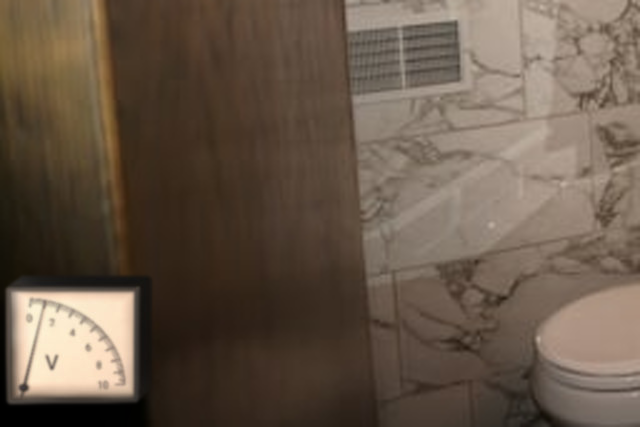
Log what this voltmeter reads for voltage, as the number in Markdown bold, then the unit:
**1** V
